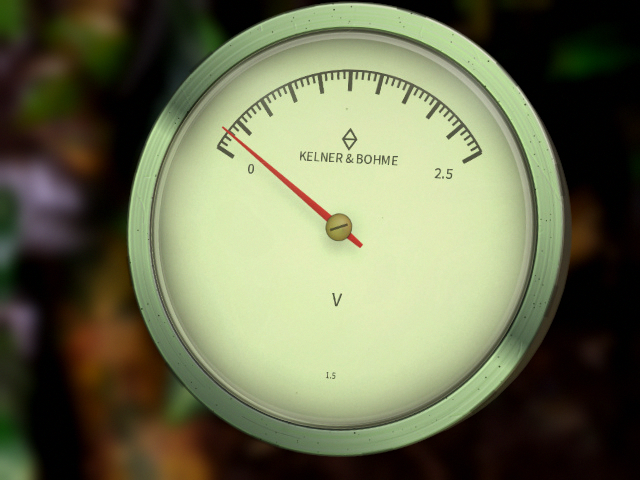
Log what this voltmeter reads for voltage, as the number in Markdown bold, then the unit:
**0.15** V
